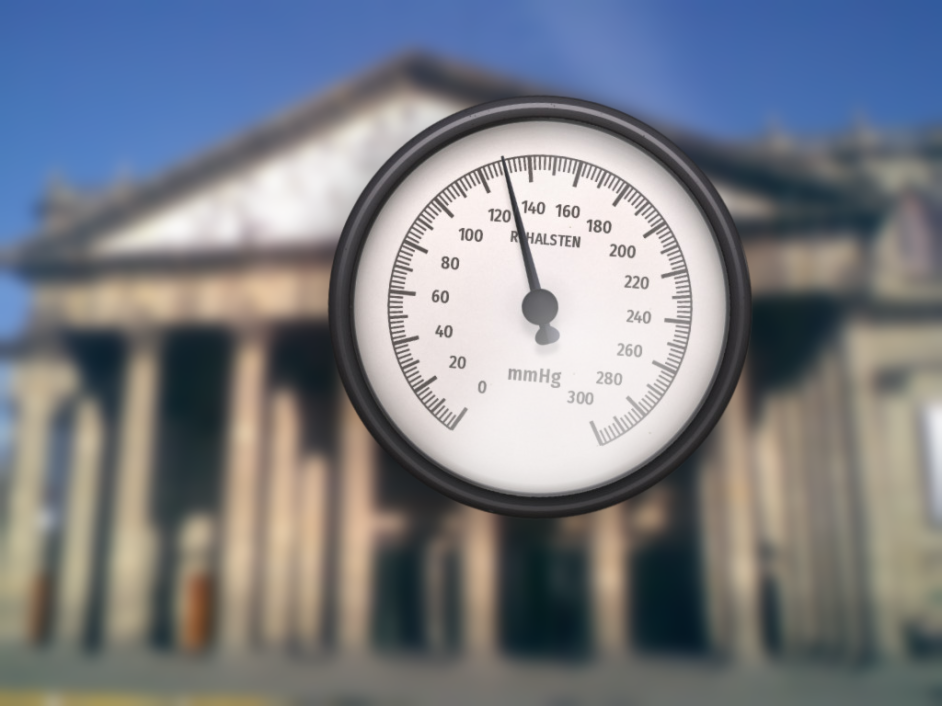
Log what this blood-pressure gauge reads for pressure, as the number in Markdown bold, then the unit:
**130** mmHg
